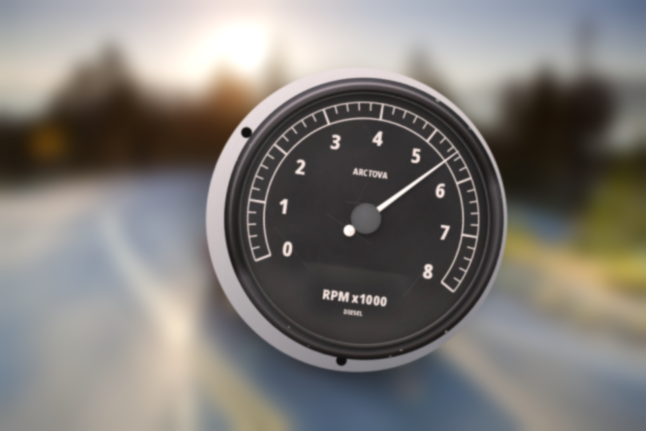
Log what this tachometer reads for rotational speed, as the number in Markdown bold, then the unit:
**5500** rpm
